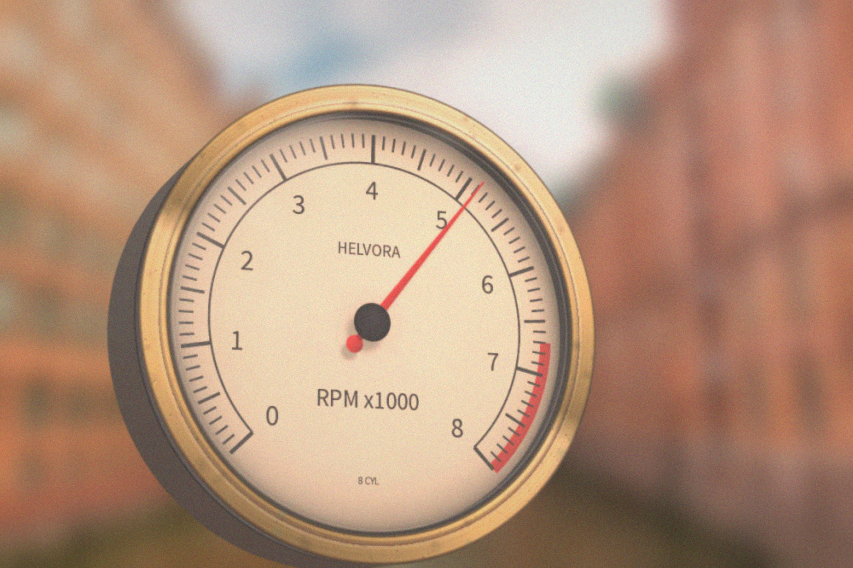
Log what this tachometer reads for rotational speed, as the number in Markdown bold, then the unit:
**5100** rpm
